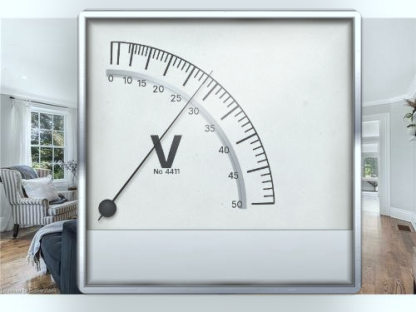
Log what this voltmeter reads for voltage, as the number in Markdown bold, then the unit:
**28** V
